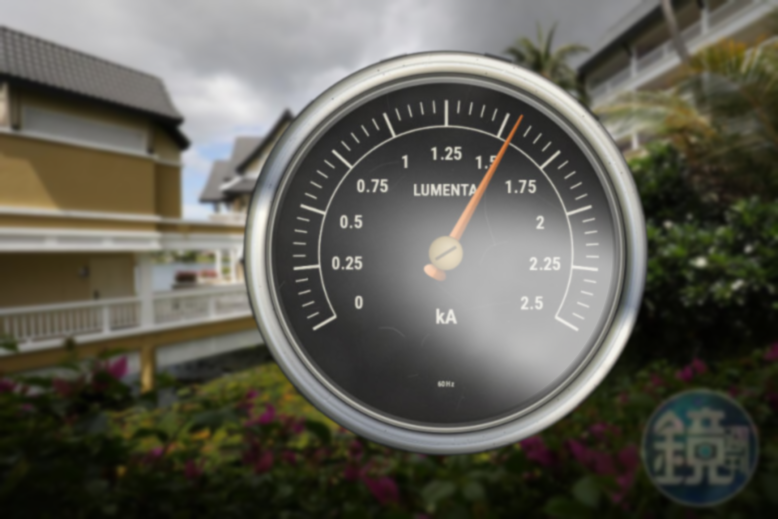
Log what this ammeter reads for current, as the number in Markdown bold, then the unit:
**1.55** kA
